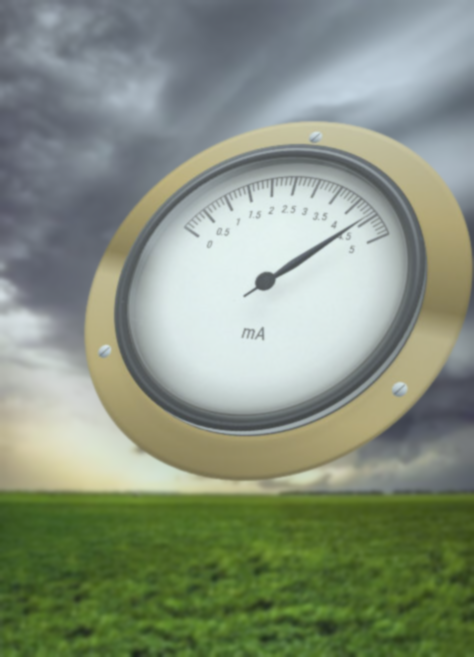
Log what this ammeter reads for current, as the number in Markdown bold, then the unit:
**4.5** mA
